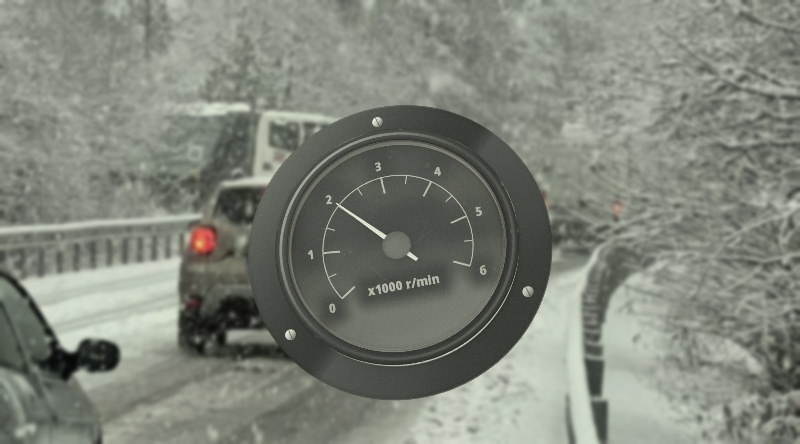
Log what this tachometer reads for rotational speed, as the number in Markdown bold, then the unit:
**2000** rpm
